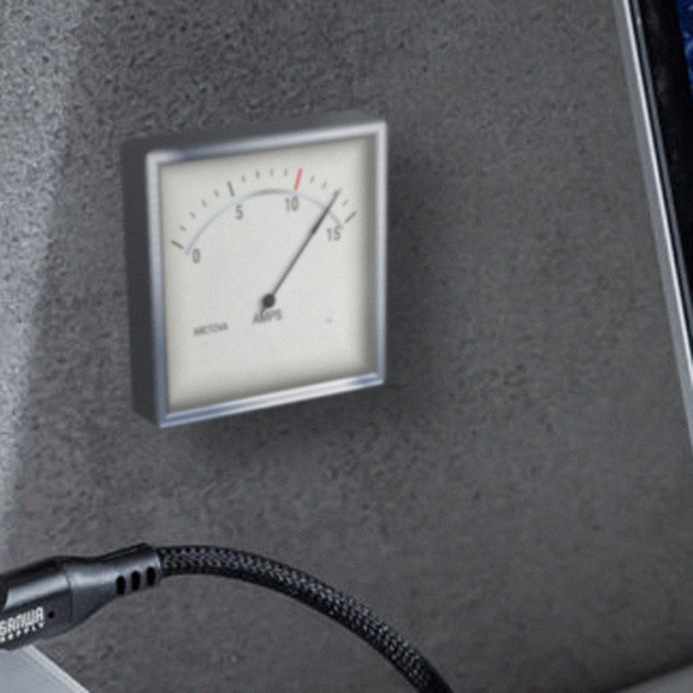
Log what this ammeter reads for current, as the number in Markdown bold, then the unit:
**13** A
